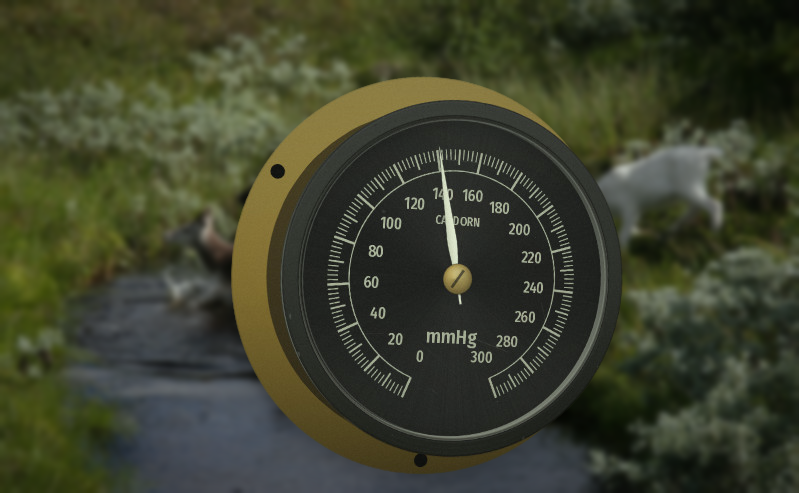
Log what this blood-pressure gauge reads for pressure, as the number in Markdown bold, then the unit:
**140** mmHg
